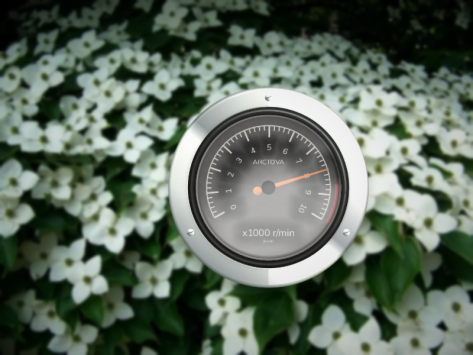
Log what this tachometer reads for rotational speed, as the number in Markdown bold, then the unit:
**8000** rpm
